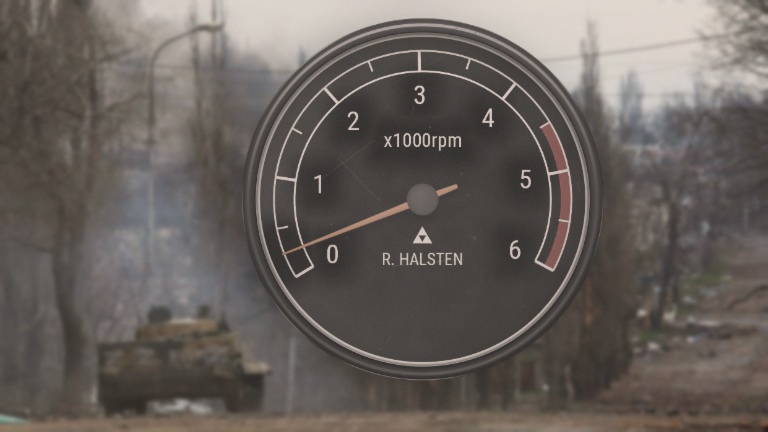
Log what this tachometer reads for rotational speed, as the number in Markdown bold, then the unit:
**250** rpm
